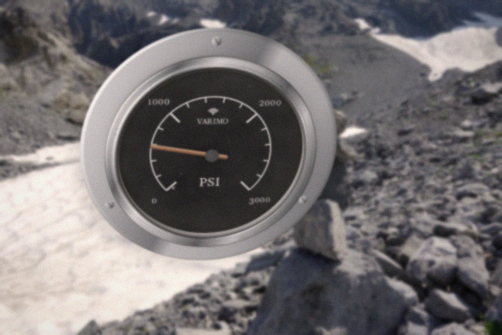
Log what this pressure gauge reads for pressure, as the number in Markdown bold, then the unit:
**600** psi
